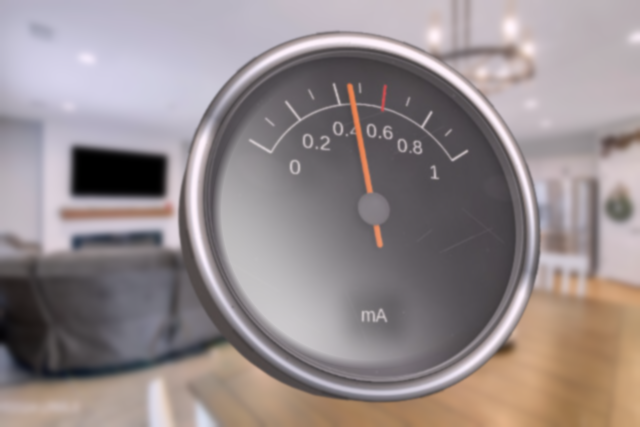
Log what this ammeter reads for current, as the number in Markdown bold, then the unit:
**0.45** mA
